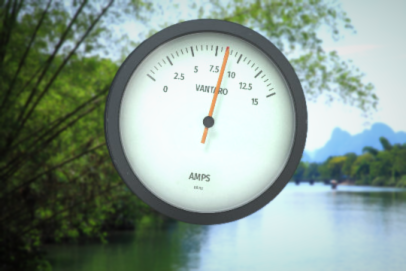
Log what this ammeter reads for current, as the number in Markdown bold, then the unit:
**8.5** A
